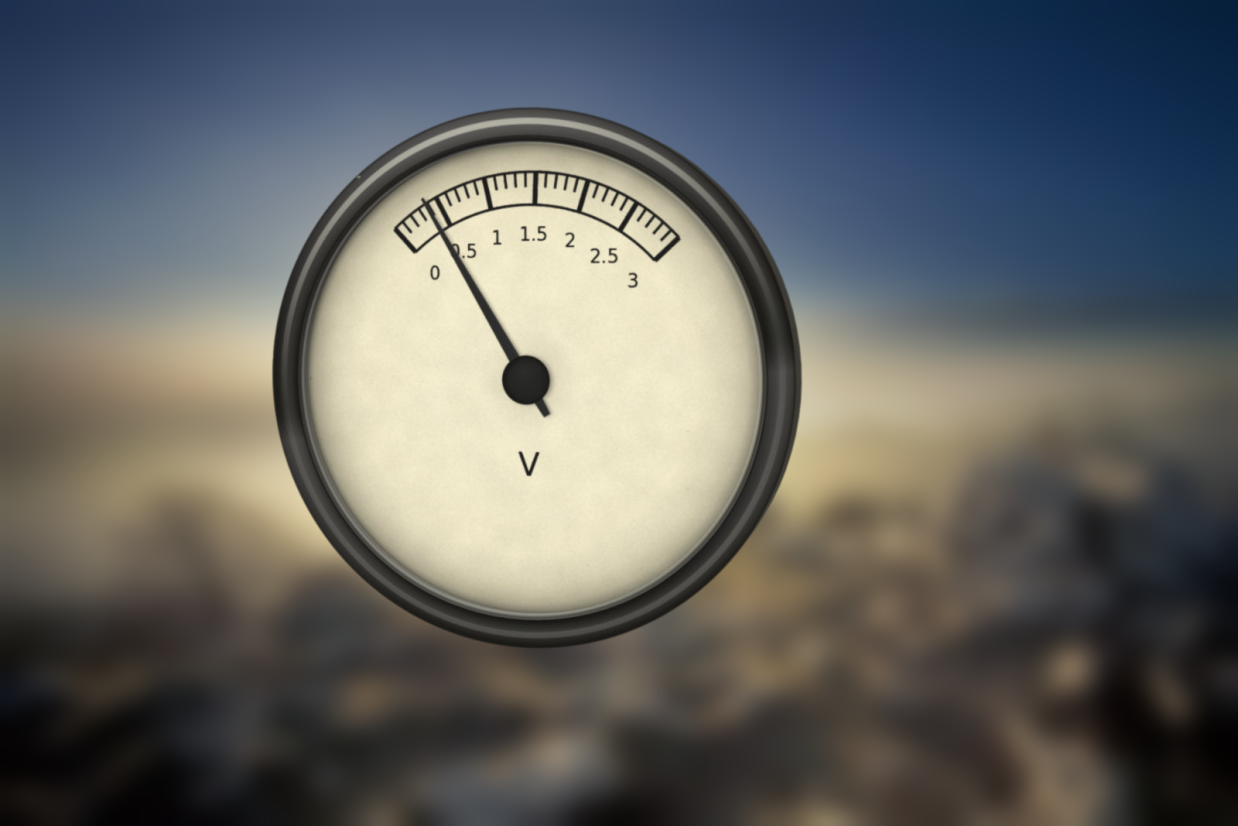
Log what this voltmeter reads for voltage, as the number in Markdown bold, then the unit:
**0.4** V
